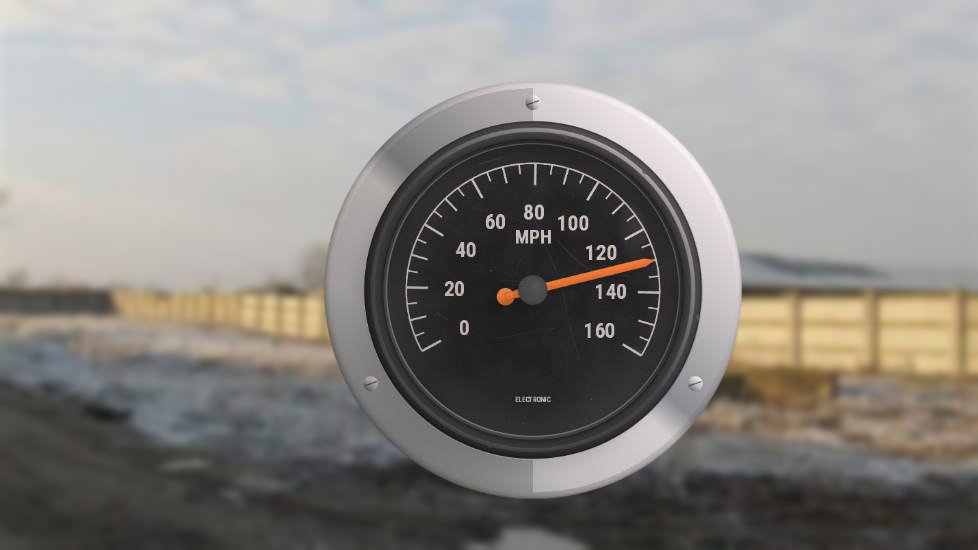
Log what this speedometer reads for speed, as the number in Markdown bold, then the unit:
**130** mph
